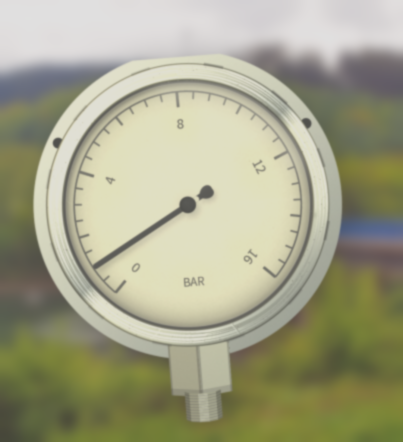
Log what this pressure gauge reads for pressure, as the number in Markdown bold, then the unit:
**1** bar
